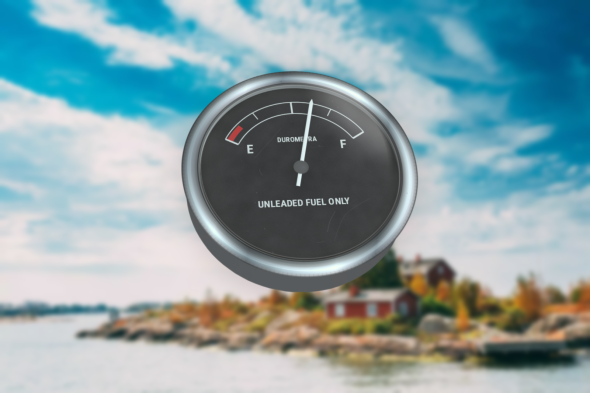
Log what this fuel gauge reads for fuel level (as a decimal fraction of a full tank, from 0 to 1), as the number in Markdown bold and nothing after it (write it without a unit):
**0.625**
